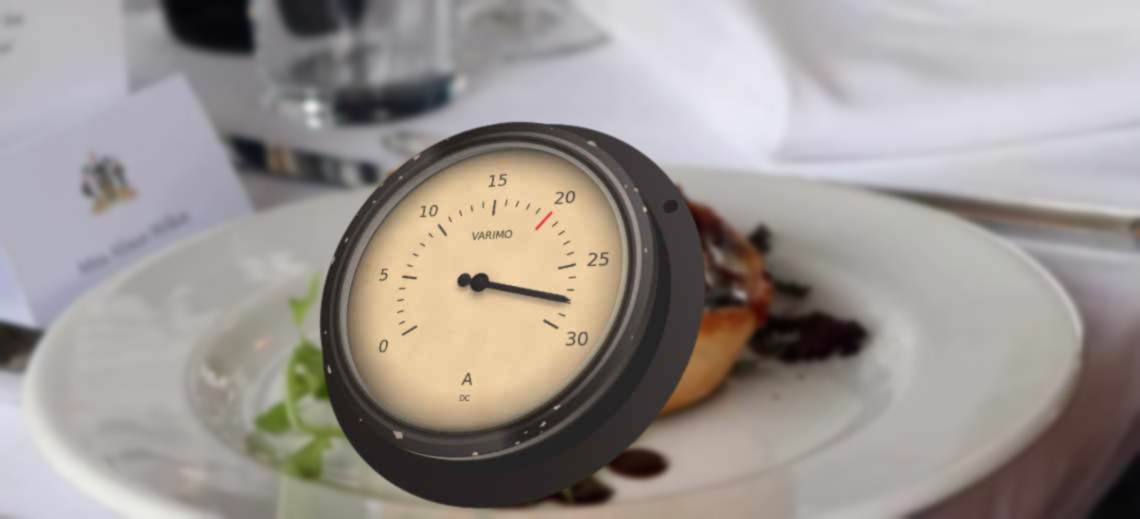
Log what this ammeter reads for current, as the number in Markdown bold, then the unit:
**28** A
